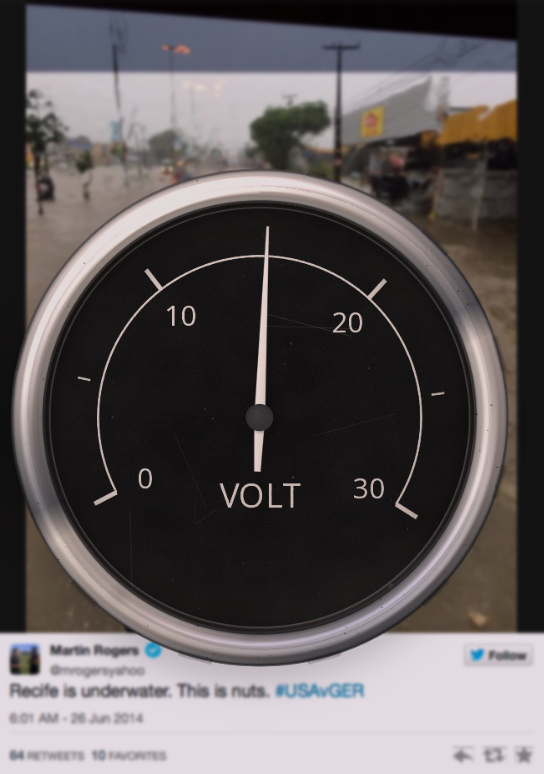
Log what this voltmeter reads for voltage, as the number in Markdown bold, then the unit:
**15** V
